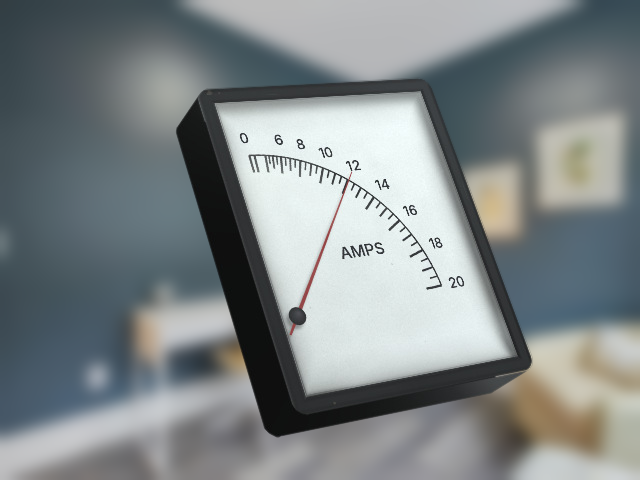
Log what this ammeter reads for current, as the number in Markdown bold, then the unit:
**12** A
